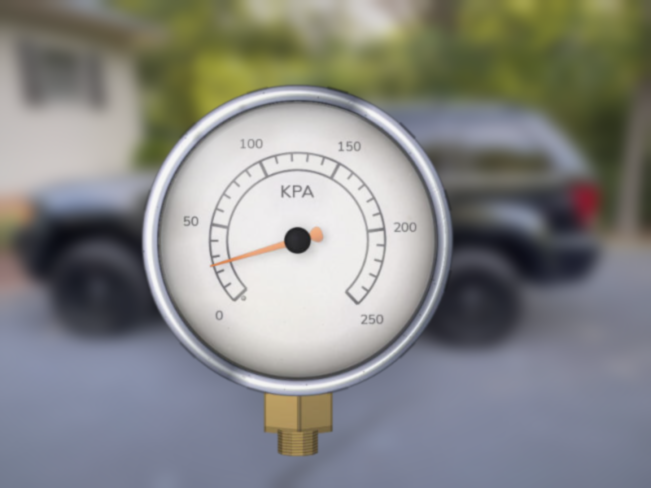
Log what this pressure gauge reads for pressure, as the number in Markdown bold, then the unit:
**25** kPa
